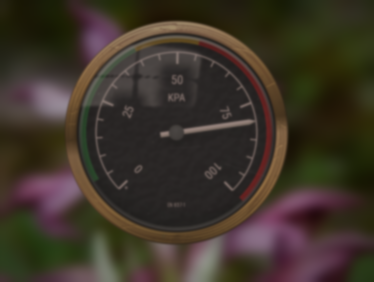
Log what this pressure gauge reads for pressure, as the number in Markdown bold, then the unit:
**80** kPa
